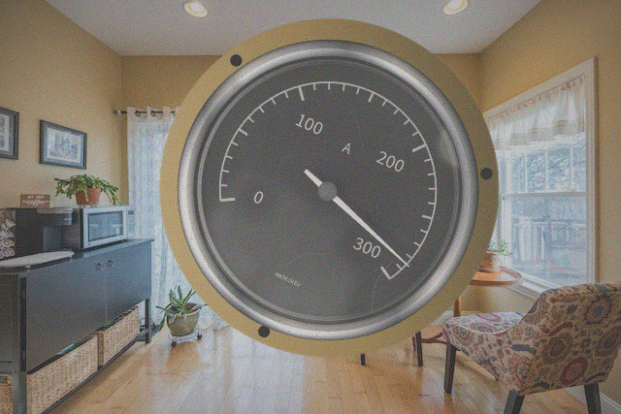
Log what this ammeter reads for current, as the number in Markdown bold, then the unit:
**285** A
